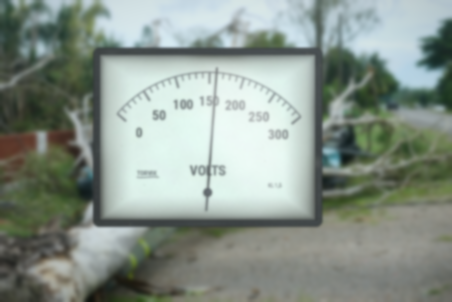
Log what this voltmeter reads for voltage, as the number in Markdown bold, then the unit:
**160** V
